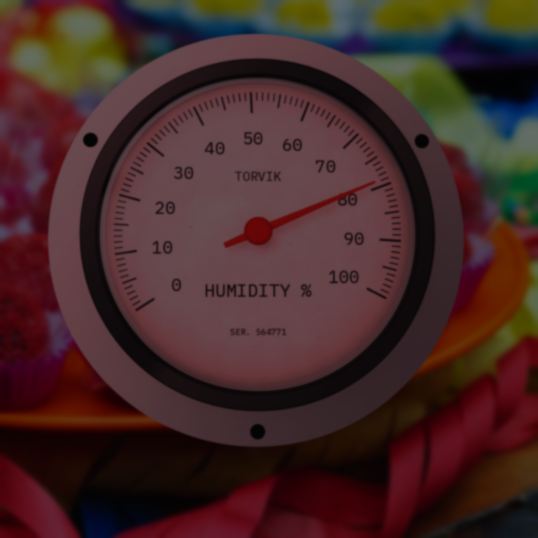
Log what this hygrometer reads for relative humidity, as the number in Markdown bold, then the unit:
**79** %
